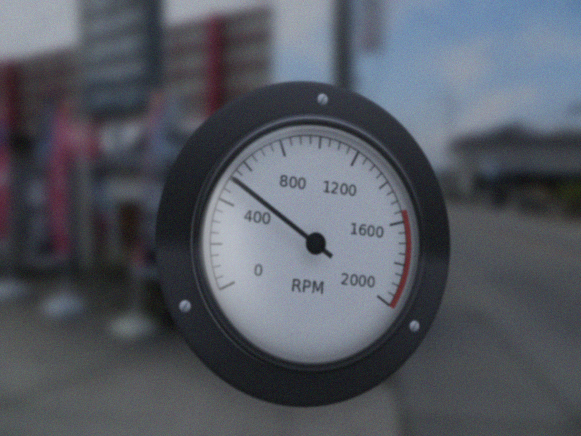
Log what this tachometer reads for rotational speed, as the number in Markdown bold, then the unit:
**500** rpm
